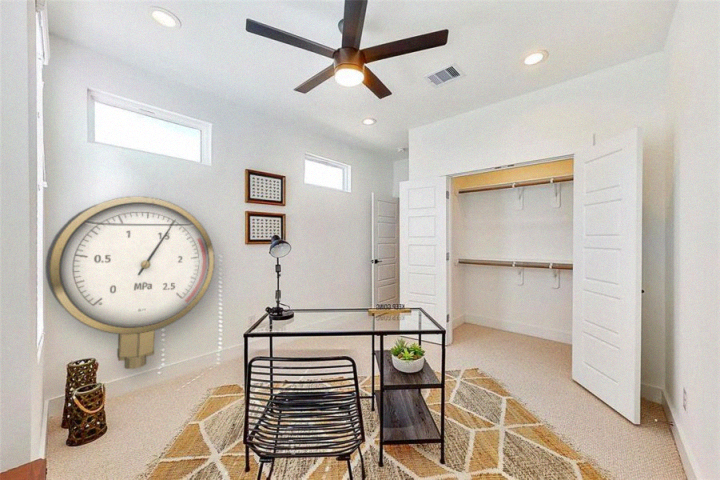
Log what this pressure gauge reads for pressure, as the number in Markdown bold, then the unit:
**1.5** MPa
